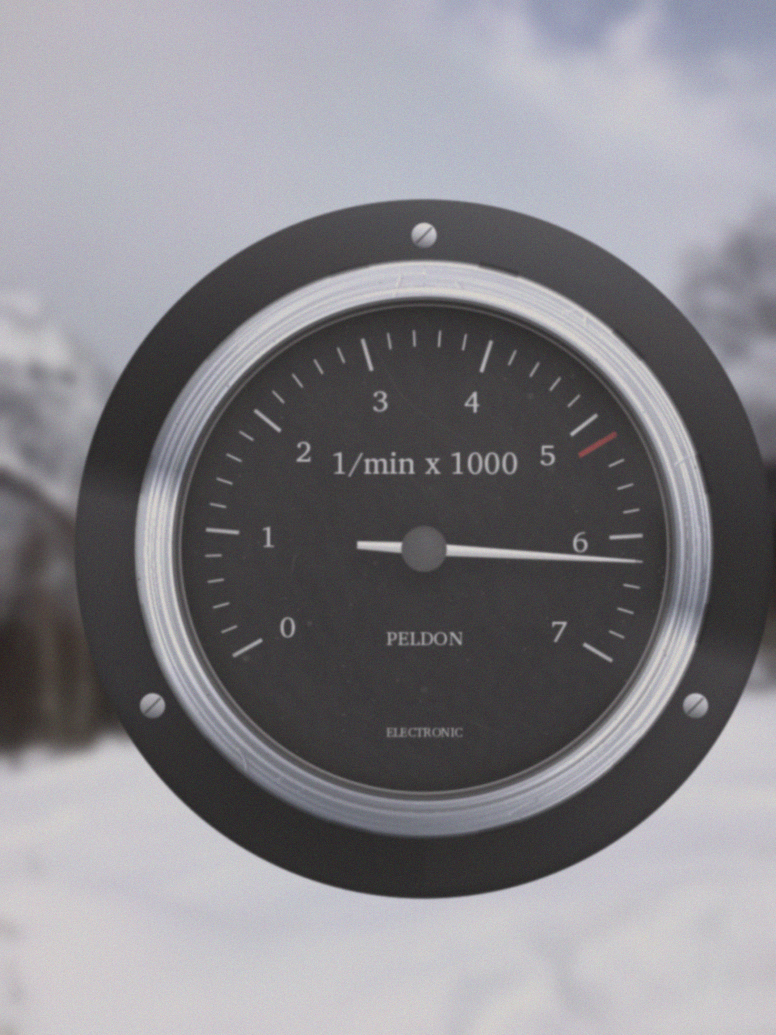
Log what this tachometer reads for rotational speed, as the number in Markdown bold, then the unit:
**6200** rpm
